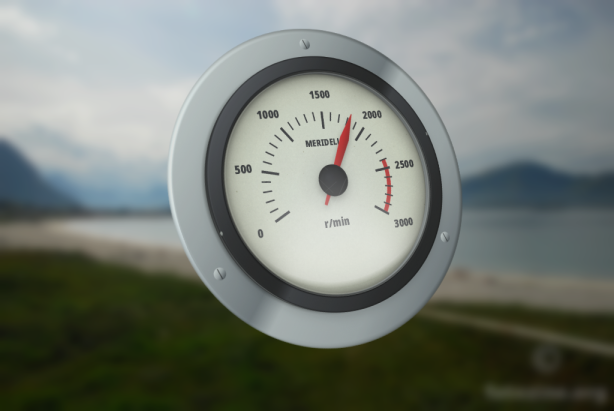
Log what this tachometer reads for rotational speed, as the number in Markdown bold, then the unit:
**1800** rpm
